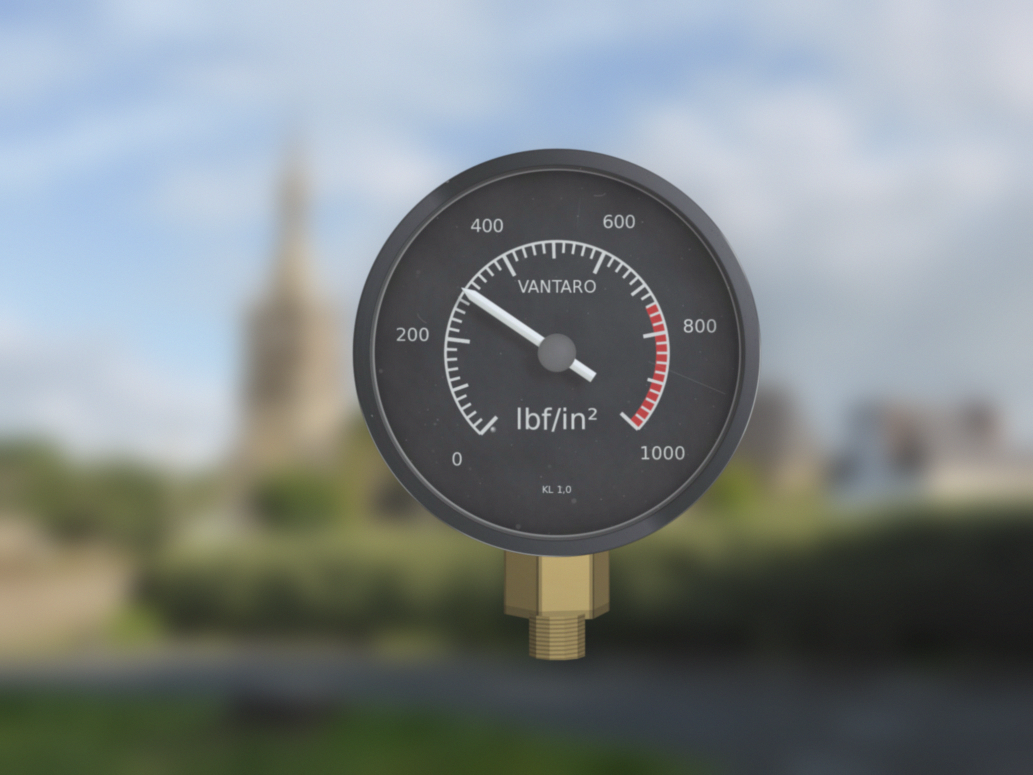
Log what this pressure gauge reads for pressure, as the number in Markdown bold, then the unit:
**300** psi
